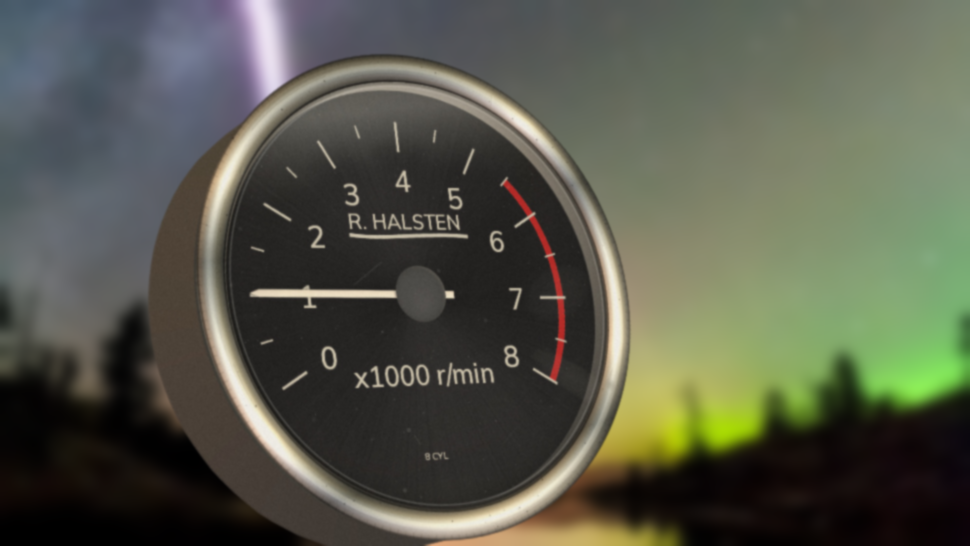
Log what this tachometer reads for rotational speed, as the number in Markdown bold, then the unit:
**1000** rpm
